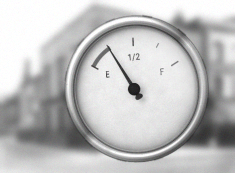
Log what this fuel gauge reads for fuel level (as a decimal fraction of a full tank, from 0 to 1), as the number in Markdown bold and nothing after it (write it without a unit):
**0.25**
